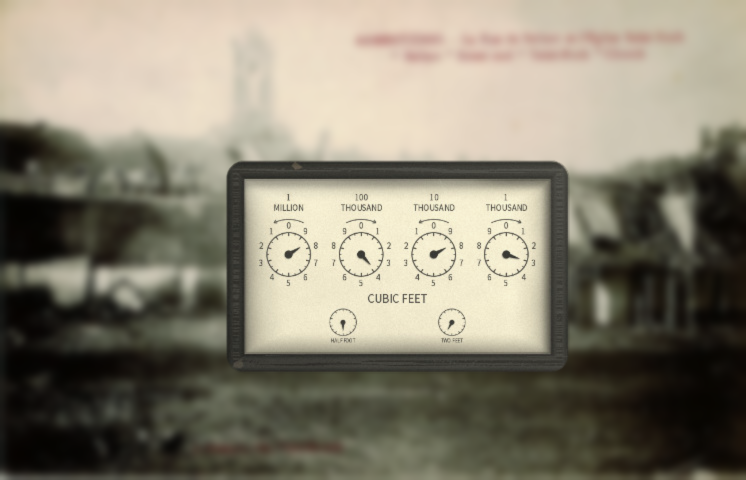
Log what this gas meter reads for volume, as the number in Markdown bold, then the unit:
**838300** ft³
